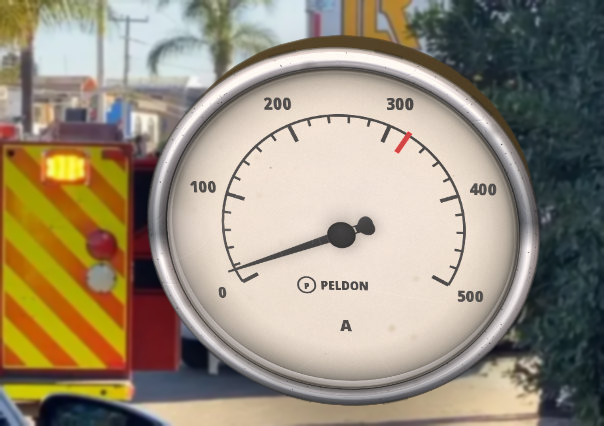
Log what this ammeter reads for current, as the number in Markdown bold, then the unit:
**20** A
